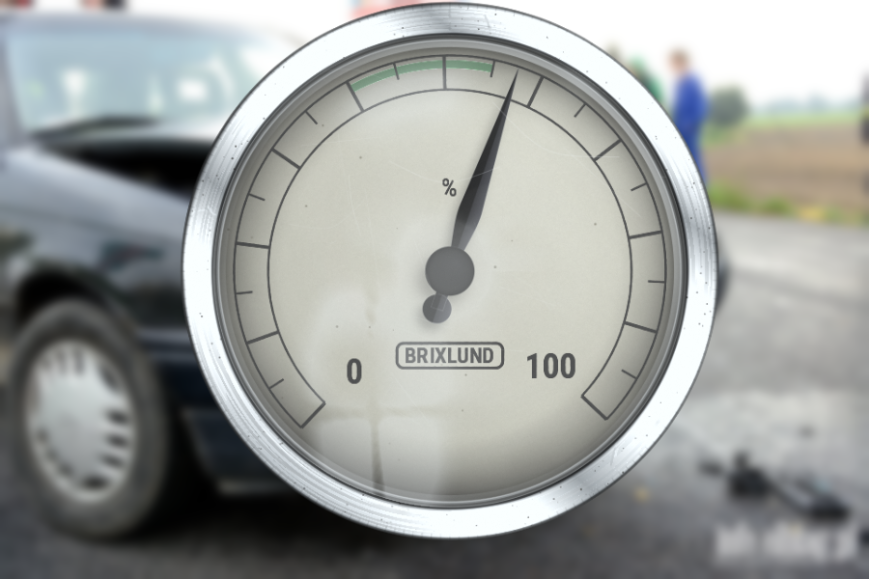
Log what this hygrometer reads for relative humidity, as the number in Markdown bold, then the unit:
**57.5** %
